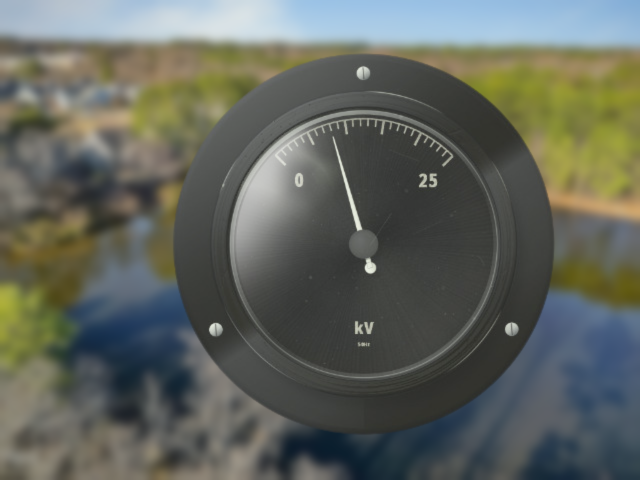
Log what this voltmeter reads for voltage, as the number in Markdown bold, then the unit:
**8** kV
